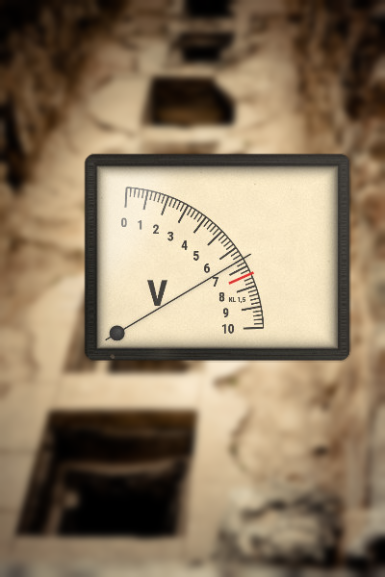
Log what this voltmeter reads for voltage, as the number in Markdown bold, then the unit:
**6.6** V
